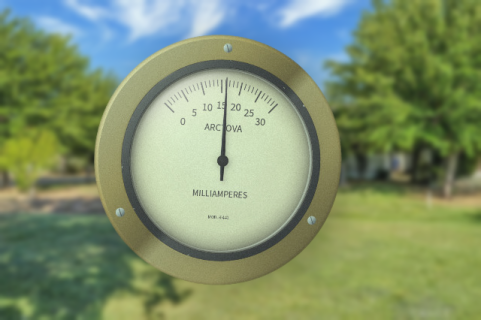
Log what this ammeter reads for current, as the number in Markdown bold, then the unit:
**16** mA
